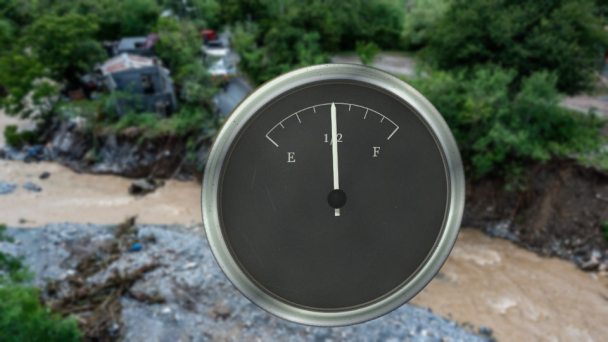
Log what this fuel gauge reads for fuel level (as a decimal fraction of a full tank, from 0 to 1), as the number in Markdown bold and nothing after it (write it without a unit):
**0.5**
